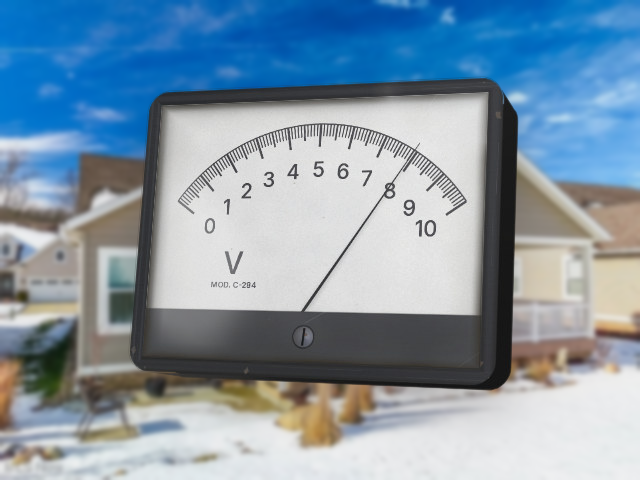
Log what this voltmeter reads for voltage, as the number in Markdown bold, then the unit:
**8** V
